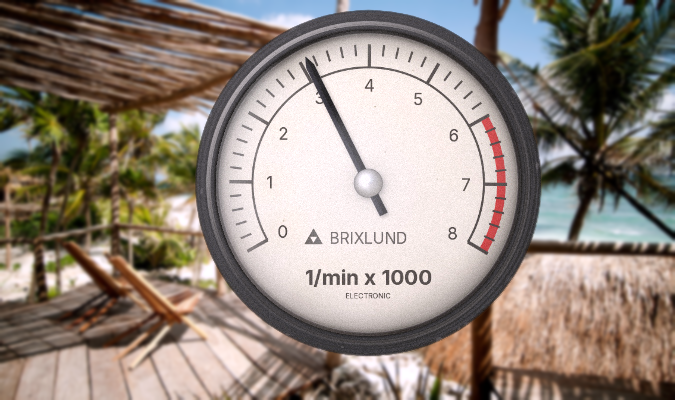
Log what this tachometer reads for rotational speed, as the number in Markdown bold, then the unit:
**3100** rpm
